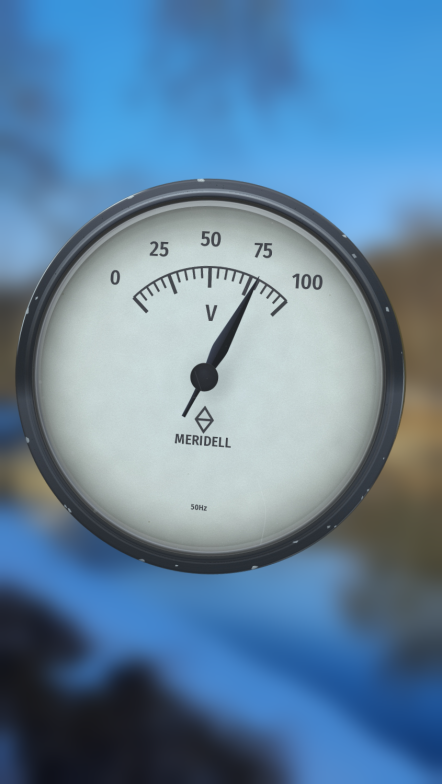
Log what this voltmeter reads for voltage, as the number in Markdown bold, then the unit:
**80** V
